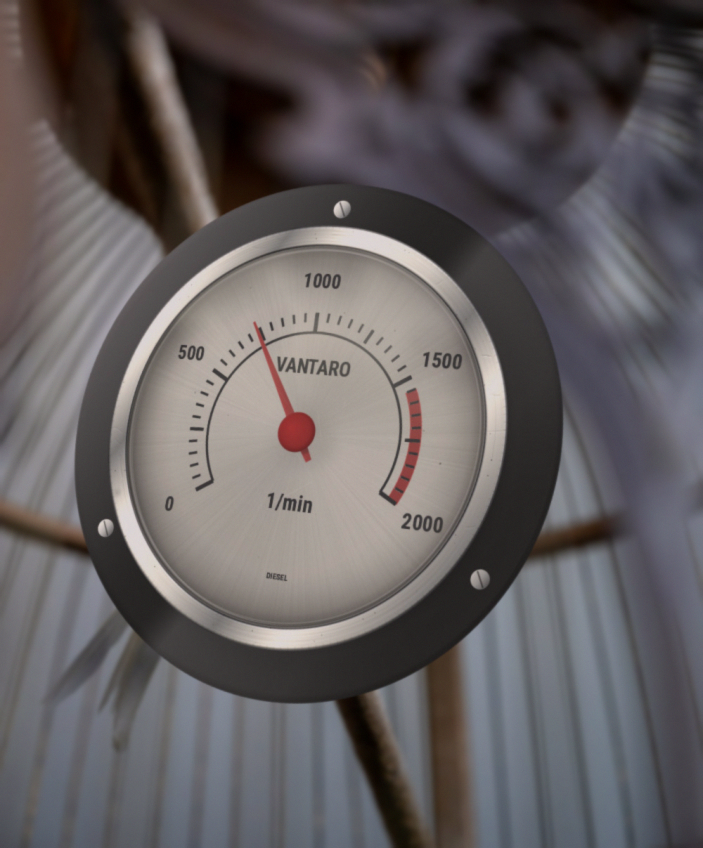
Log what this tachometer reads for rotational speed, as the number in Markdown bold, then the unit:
**750** rpm
